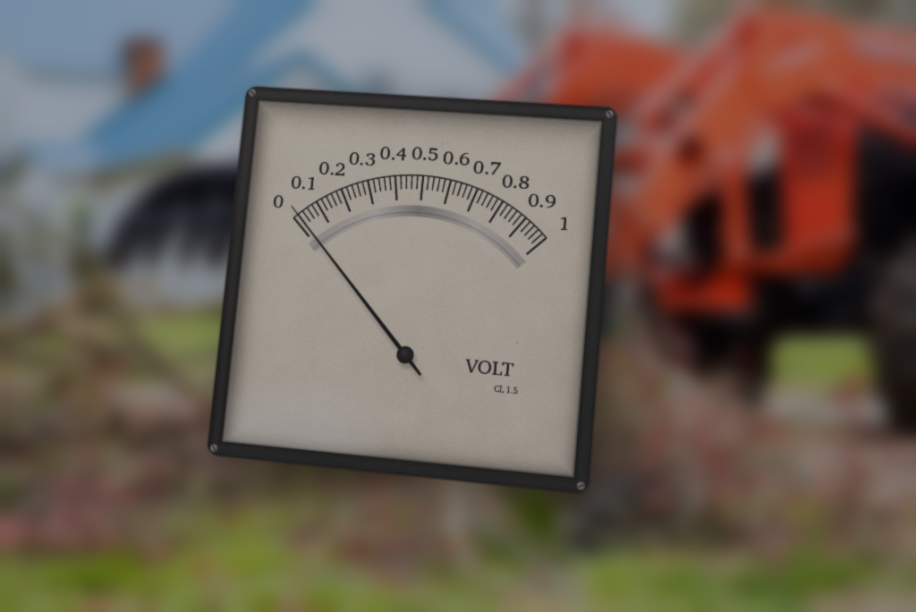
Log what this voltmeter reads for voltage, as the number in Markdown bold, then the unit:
**0.02** V
